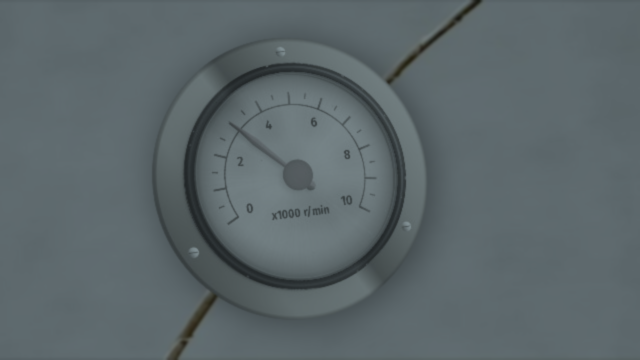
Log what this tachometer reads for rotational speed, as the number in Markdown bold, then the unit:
**3000** rpm
